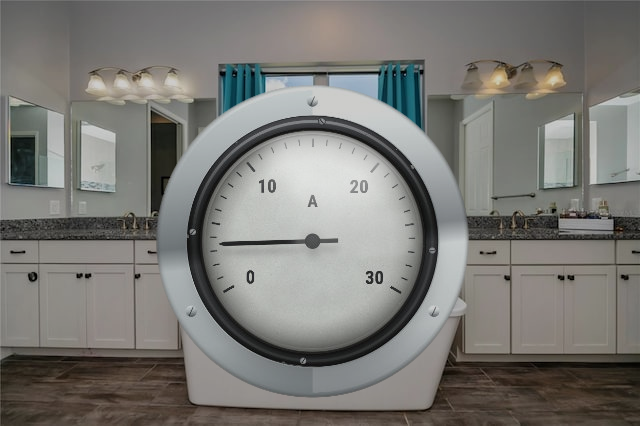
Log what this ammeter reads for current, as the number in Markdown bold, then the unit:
**3.5** A
